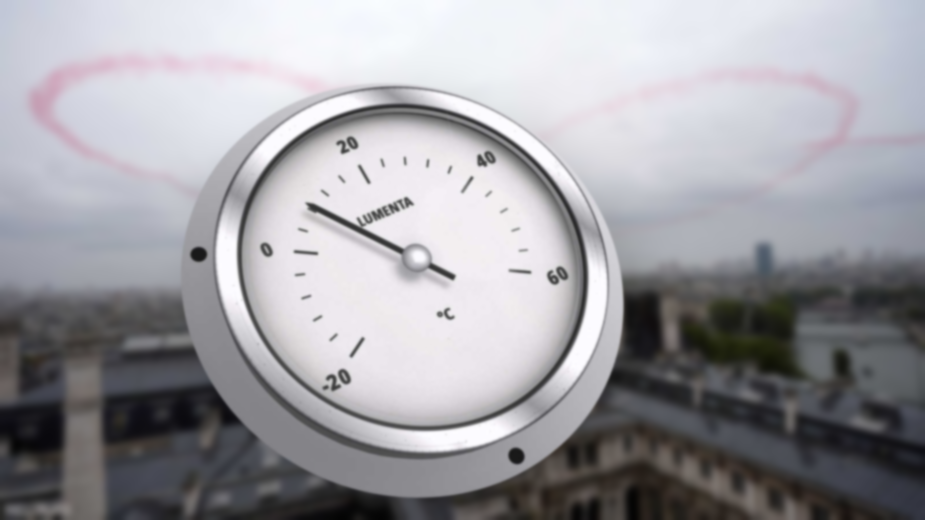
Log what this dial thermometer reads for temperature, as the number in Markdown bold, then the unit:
**8** °C
